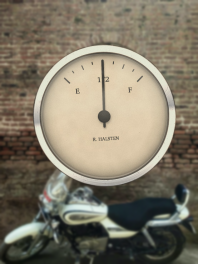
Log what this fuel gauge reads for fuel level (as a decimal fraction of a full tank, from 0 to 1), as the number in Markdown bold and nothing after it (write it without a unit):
**0.5**
